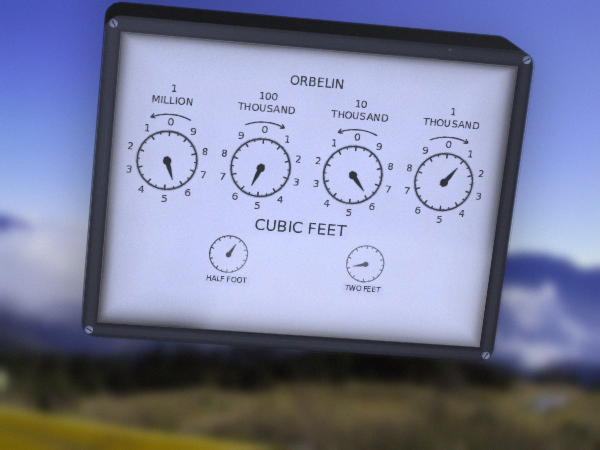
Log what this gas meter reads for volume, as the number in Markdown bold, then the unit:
**556100** ft³
